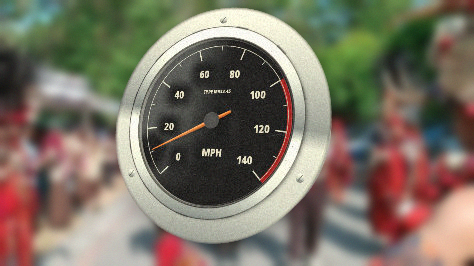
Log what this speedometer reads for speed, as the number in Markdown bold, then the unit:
**10** mph
